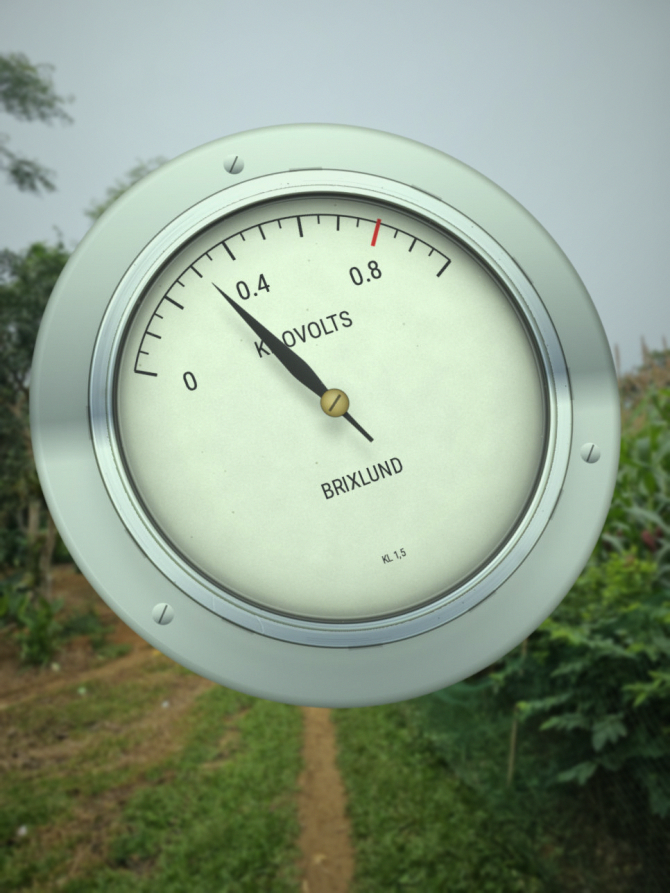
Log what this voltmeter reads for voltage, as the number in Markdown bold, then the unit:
**0.3** kV
